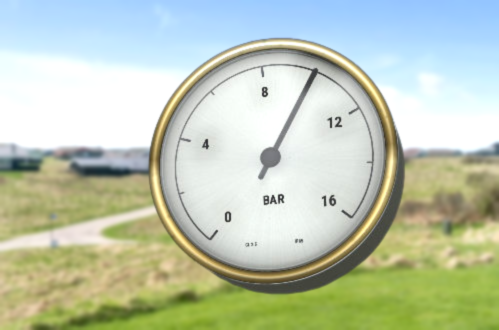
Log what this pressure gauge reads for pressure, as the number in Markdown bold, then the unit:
**10** bar
